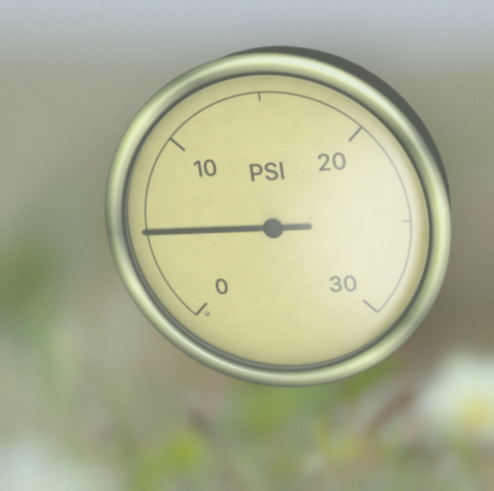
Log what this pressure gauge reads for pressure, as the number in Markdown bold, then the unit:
**5** psi
